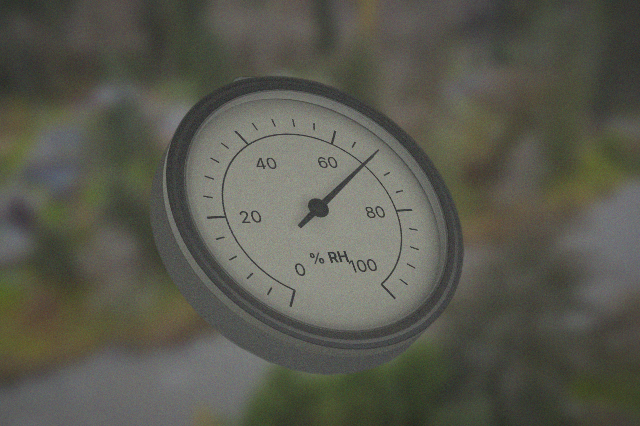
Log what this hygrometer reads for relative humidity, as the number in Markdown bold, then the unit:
**68** %
